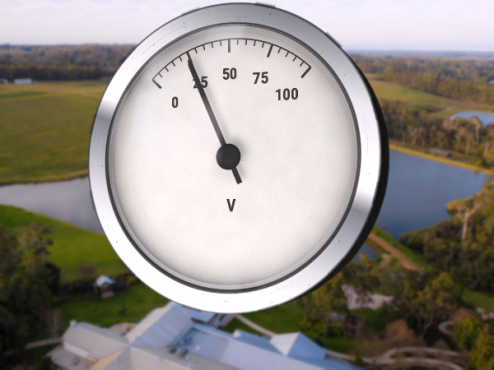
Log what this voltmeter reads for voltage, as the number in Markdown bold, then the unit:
**25** V
